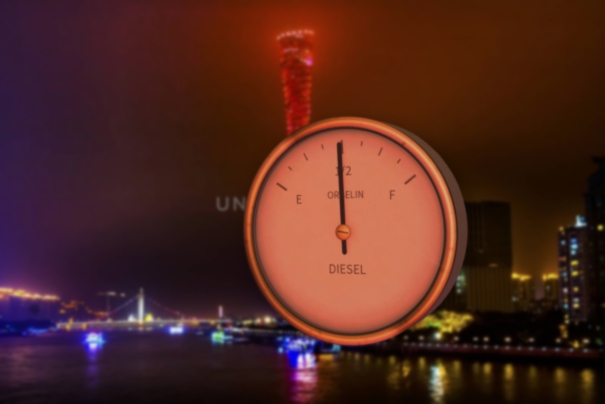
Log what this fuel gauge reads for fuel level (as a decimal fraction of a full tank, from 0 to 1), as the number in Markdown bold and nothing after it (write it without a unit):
**0.5**
